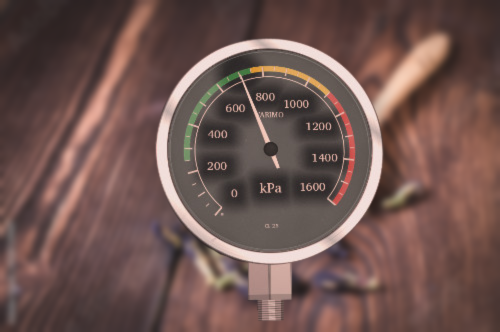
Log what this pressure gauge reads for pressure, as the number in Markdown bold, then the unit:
**700** kPa
